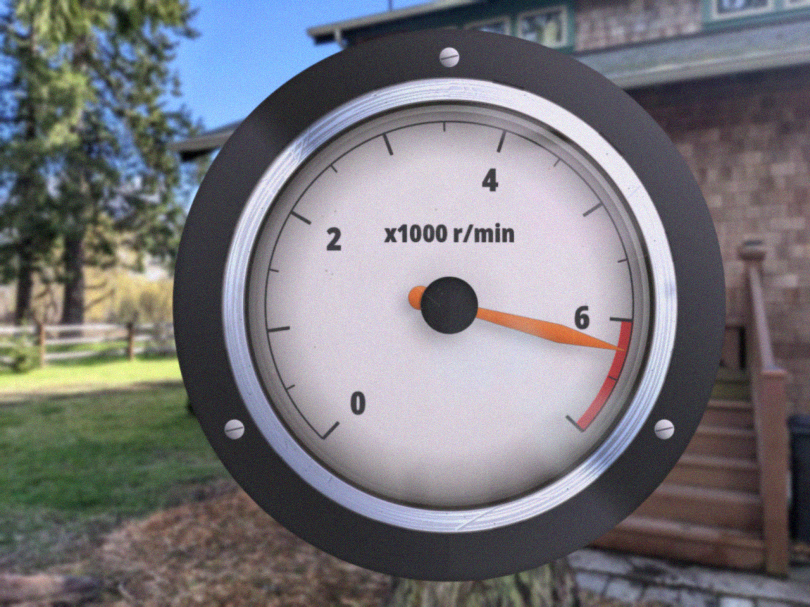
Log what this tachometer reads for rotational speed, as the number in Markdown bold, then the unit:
**6250** rpm
